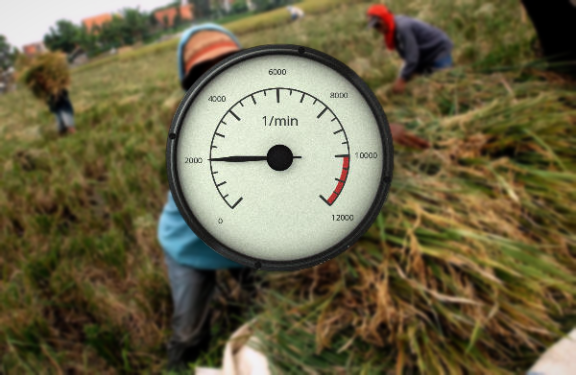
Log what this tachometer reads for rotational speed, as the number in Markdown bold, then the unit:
**2000** rpm
